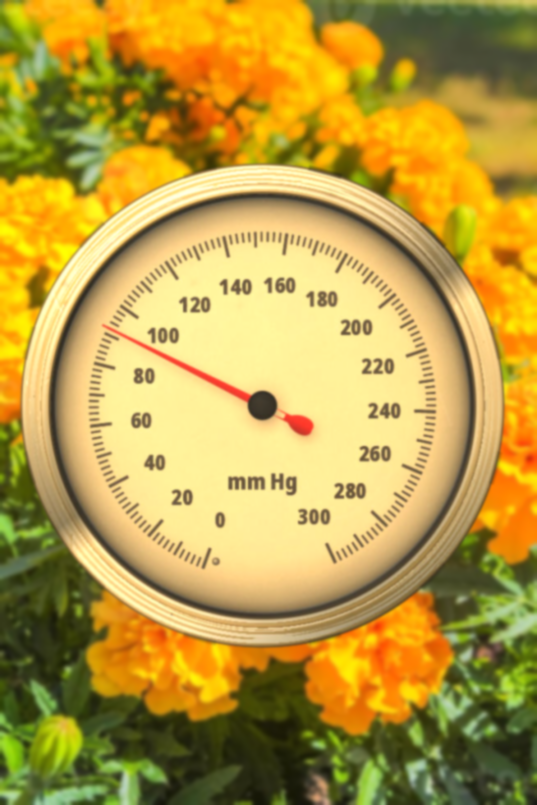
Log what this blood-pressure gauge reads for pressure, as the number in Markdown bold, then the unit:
**92** mmHg
